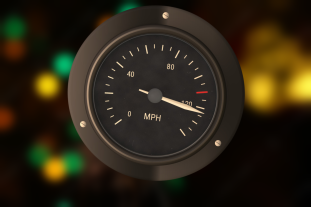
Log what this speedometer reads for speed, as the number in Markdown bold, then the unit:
**122.5** mph
